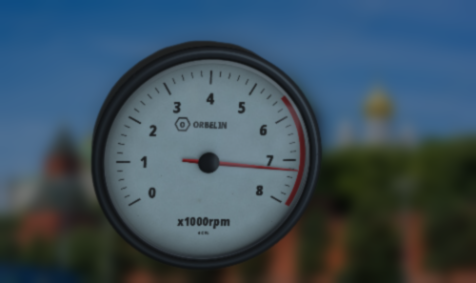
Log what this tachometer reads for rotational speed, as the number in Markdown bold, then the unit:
**7200** rpm
